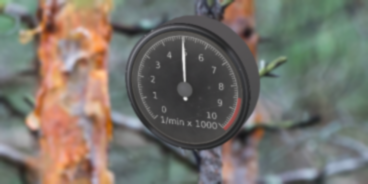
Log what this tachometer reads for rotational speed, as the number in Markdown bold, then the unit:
**5000** rpm
